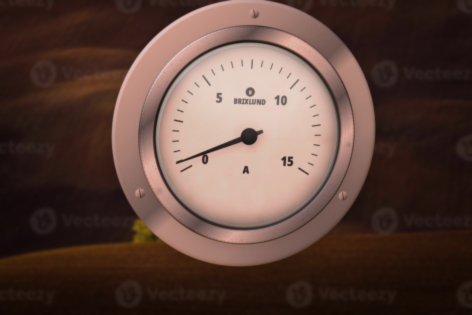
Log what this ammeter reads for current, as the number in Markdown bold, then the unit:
**0.5** A
